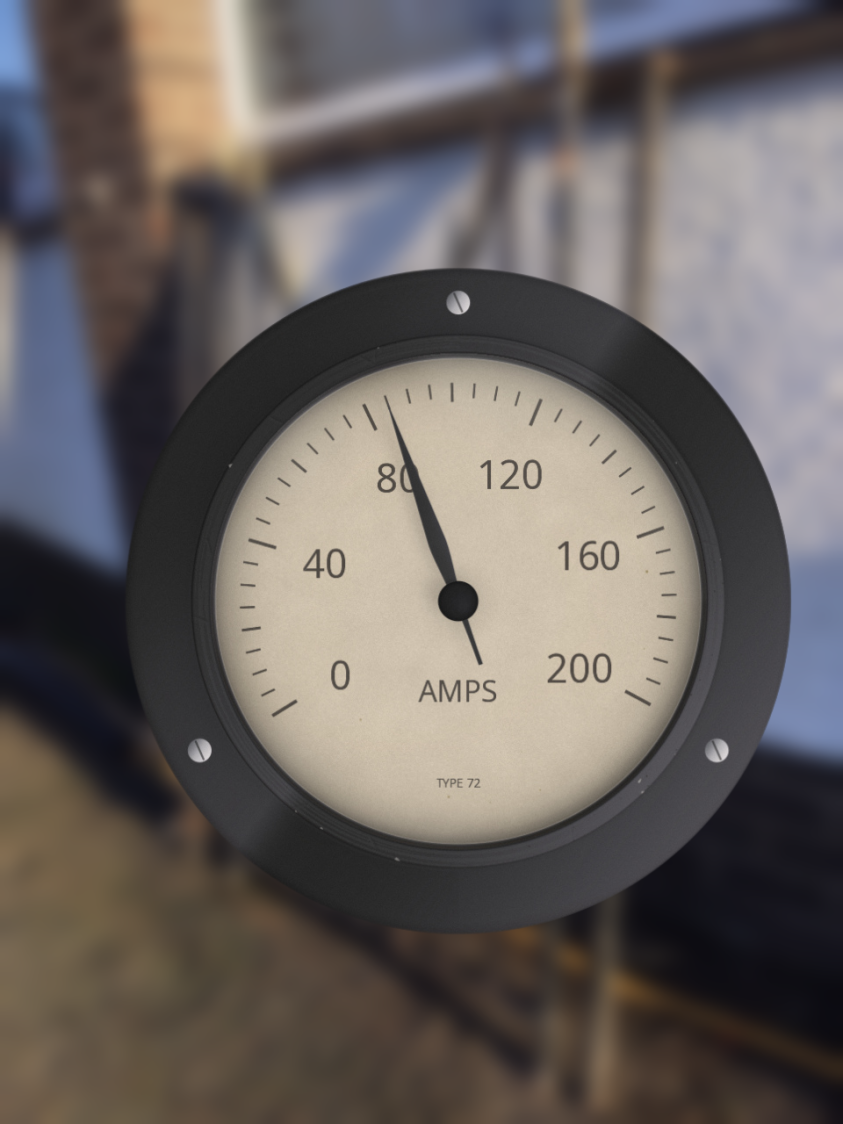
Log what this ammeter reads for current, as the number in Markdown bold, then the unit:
**85** A
